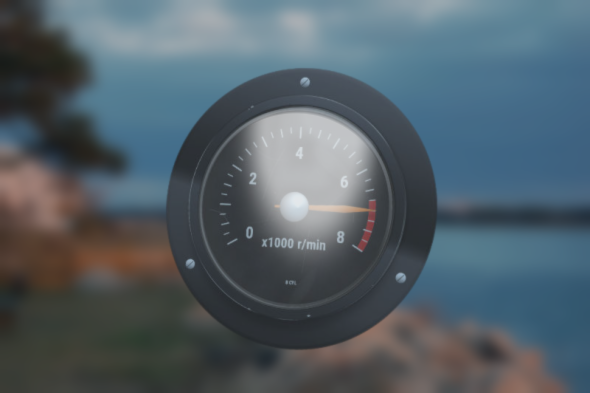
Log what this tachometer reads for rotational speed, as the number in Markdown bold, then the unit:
**7000** rpm
